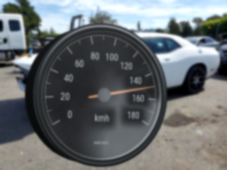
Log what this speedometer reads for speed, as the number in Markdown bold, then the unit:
**150** km/h
